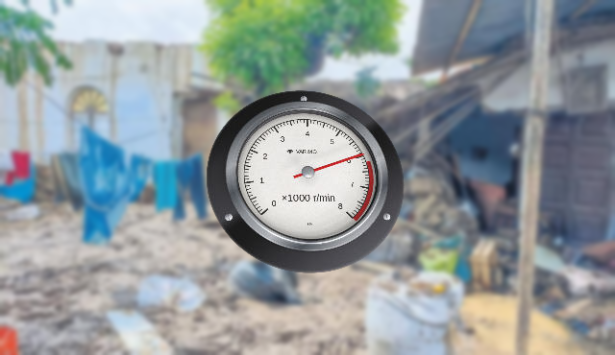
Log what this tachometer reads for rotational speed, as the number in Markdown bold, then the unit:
**6000** rpm
